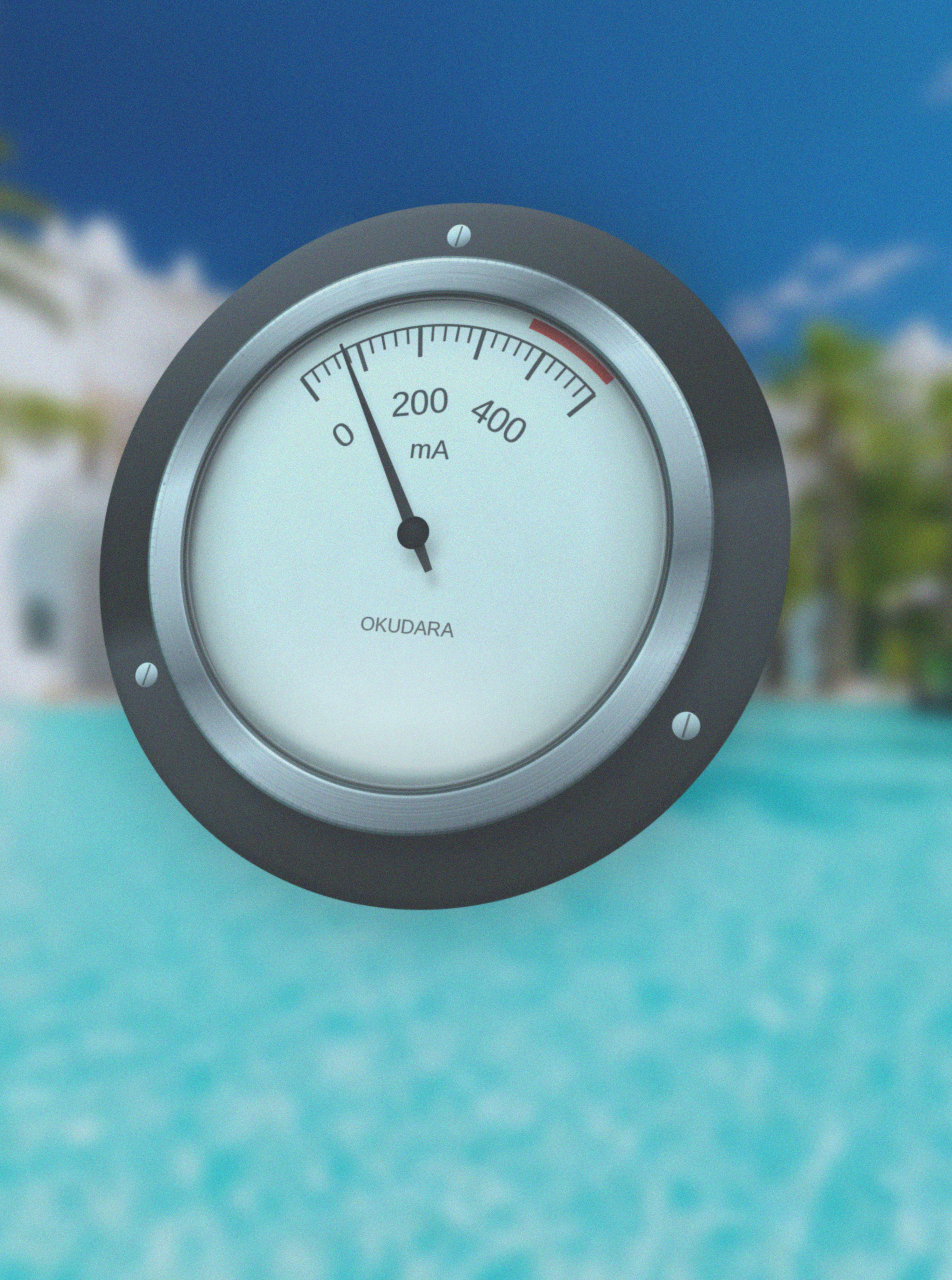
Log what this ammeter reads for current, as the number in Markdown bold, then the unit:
**80** mA
